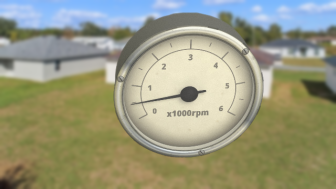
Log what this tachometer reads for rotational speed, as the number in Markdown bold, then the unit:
**500** rpm
